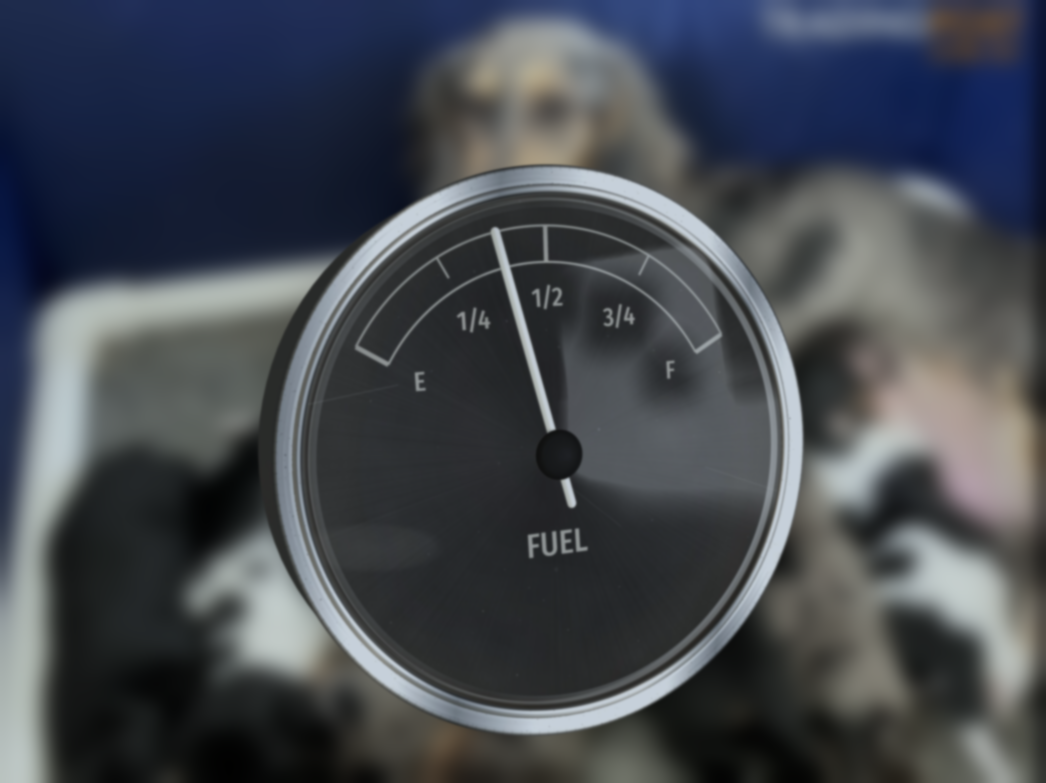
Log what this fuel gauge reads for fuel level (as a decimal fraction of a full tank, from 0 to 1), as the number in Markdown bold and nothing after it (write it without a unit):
**0.375**
